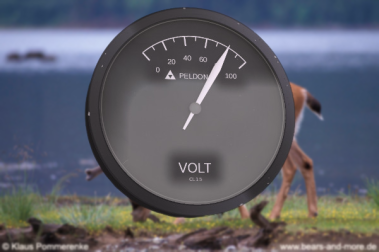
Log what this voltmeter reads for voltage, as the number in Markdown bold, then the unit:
**80** V
